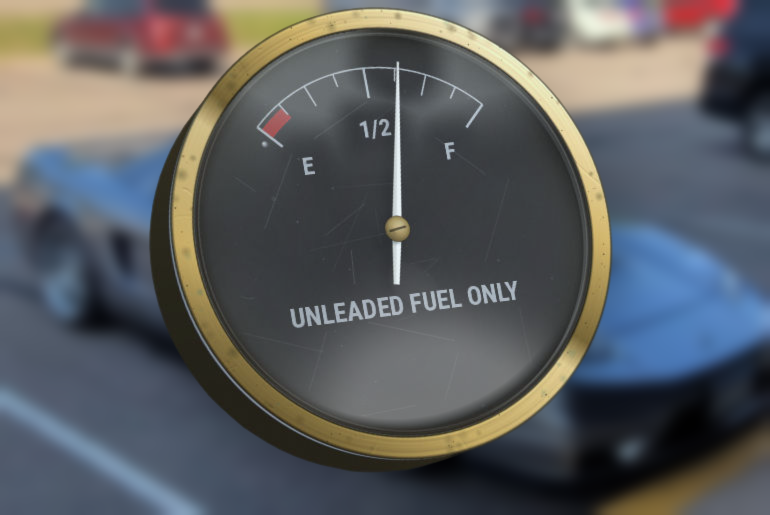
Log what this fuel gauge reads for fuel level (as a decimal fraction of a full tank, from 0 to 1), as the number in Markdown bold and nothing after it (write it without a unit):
**0.625**
